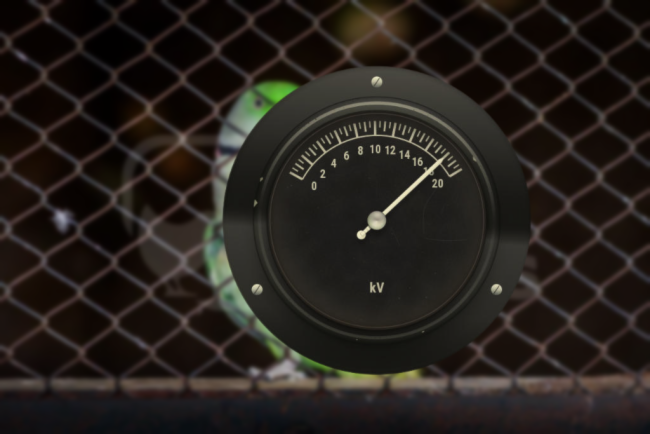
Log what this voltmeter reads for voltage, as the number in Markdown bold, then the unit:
**18** kV
